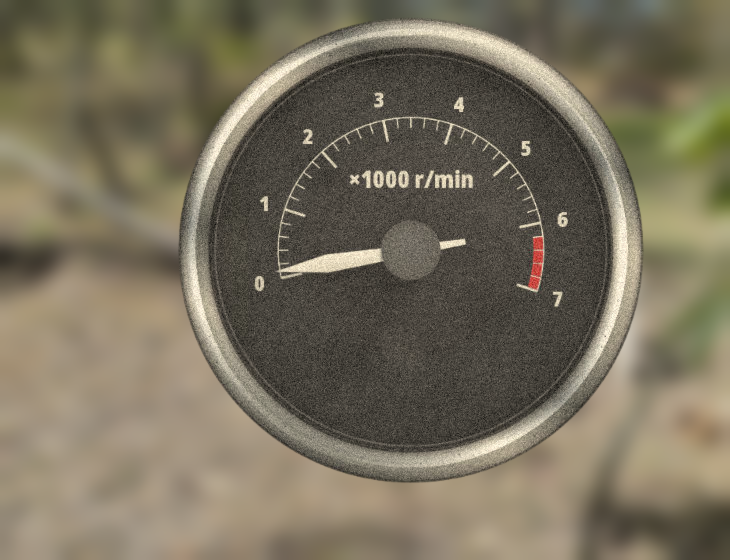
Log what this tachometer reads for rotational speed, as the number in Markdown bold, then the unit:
**100** rpm
